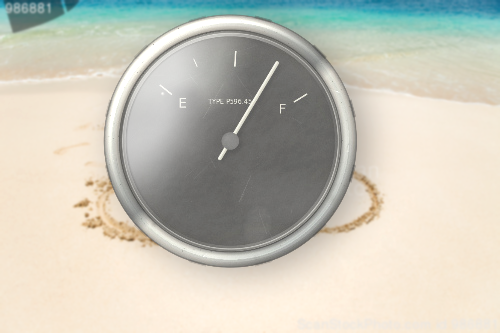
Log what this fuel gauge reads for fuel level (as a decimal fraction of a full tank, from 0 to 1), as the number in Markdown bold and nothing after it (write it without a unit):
**0.75**
